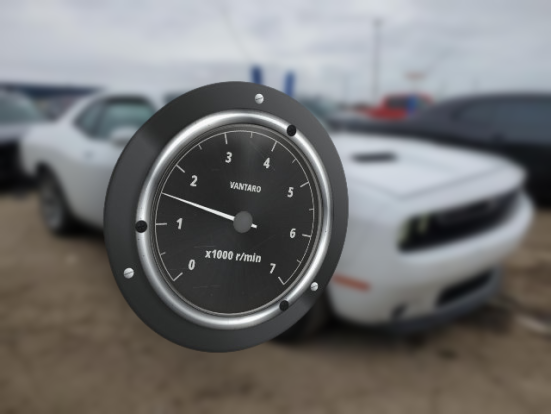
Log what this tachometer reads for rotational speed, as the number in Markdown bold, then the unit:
**1500** rpm
